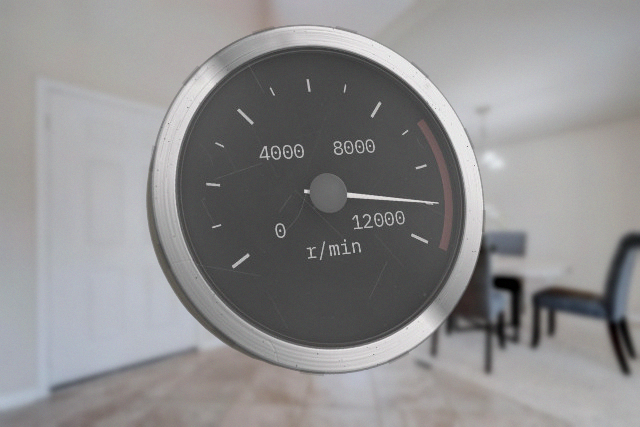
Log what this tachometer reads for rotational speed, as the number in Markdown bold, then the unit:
**11000** rpm
